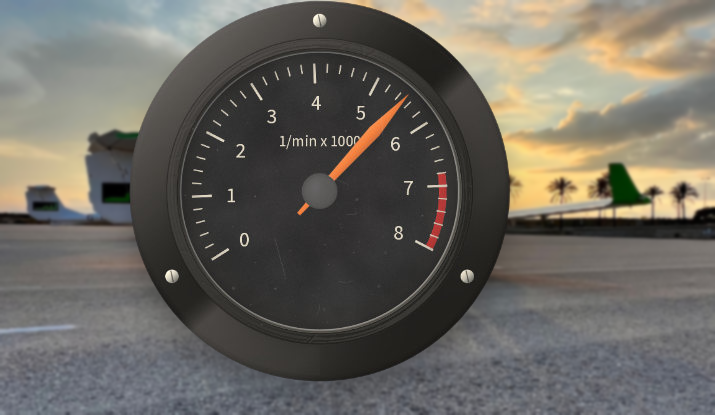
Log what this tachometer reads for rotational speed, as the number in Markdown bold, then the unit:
**5500** rpm
